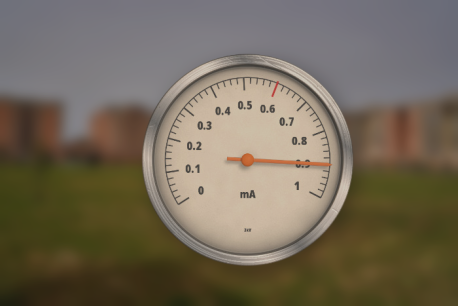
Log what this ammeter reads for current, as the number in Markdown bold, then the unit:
**0.9** mA
